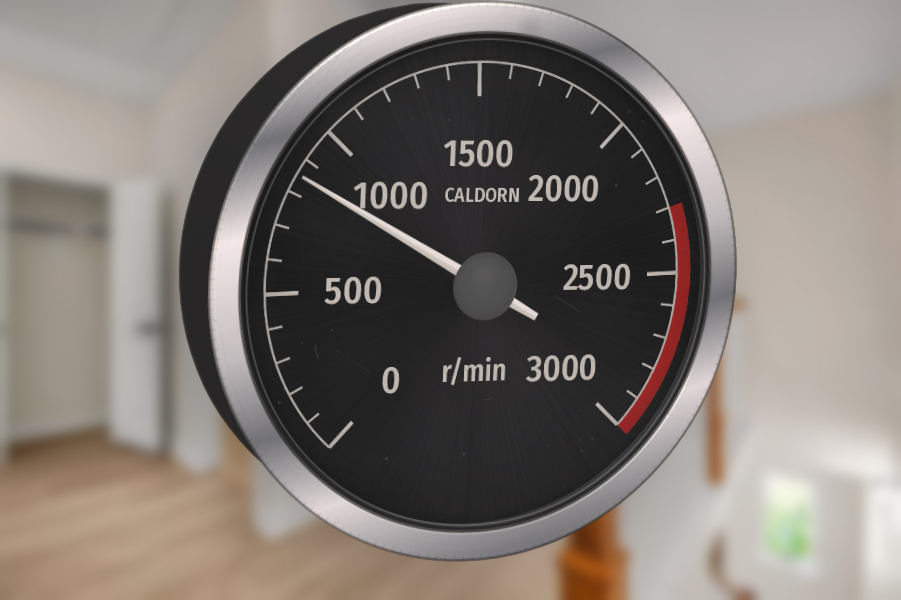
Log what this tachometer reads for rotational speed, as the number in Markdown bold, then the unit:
**850** rpm
